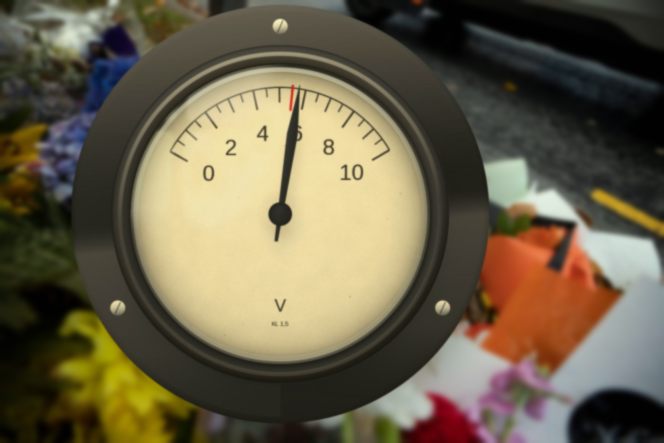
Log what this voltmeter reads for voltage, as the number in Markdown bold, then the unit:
**5.75** V
